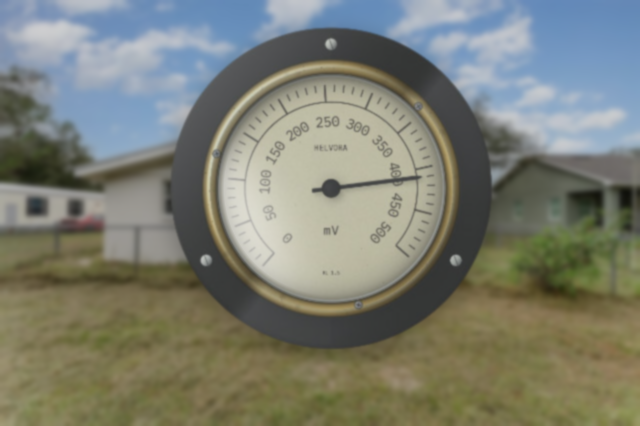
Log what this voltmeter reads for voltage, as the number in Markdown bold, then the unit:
**410** mV
